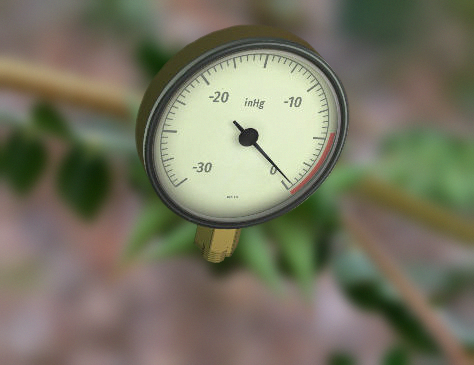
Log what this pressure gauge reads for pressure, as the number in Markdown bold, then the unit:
**-0.5** inHg
